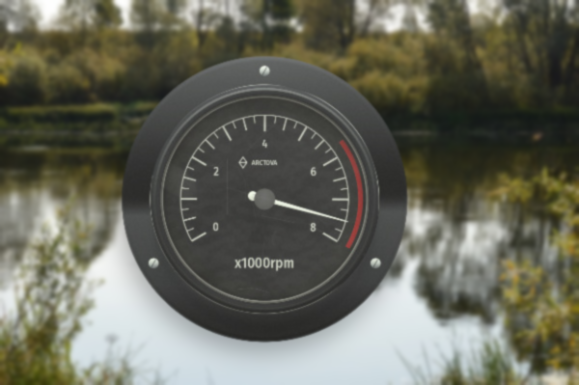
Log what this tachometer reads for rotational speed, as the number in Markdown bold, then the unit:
**7500** rpm
